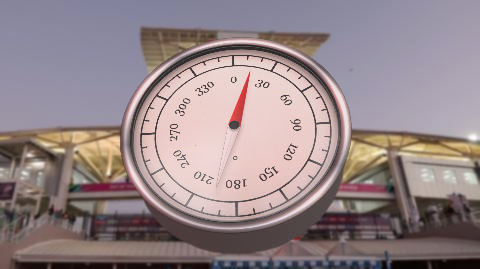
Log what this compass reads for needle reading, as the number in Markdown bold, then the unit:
**15** °
